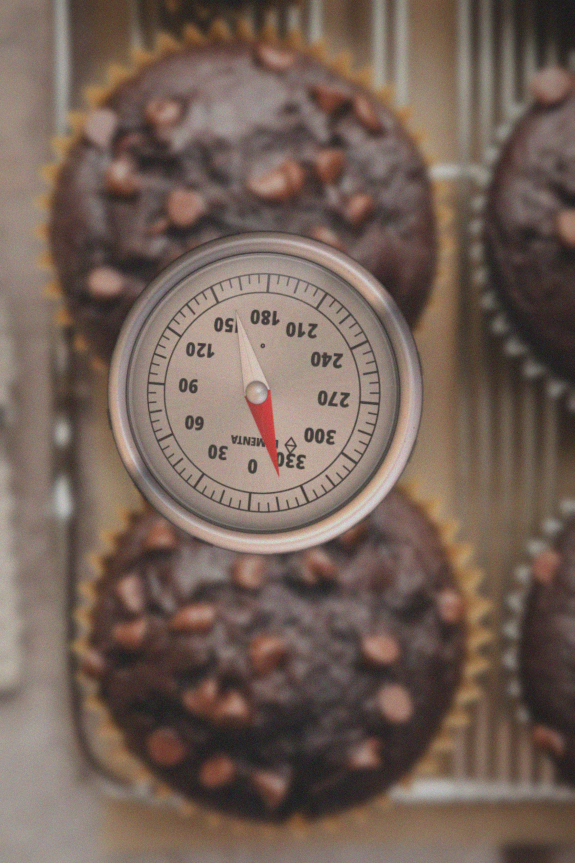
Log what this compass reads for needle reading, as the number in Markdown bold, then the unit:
**340** °
